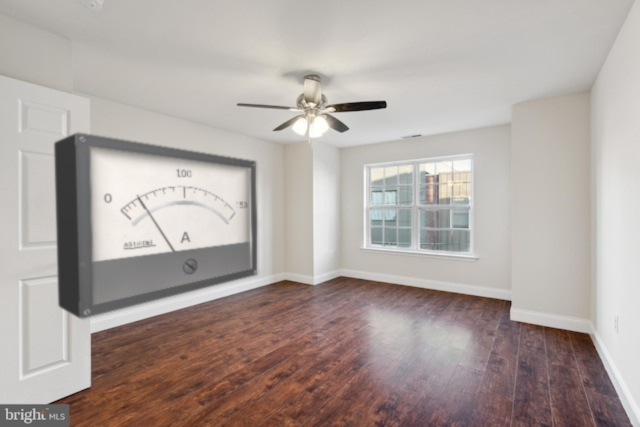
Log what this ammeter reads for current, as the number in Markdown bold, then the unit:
**50** A
